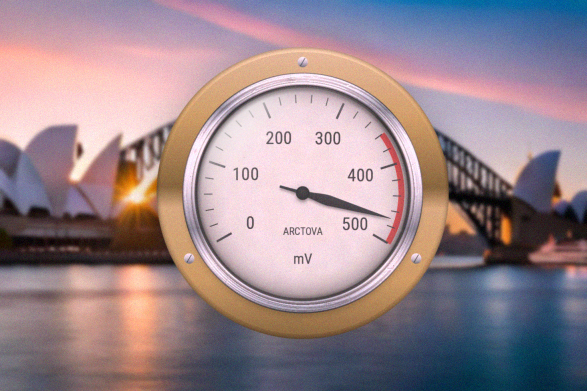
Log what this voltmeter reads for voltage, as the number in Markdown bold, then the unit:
**470** mV
